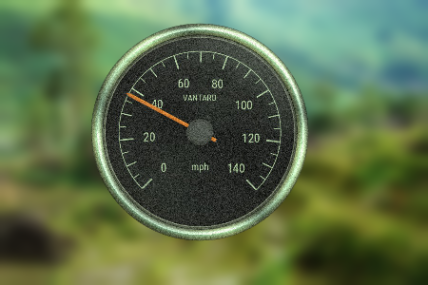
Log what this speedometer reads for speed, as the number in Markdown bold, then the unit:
**37.5** mph
